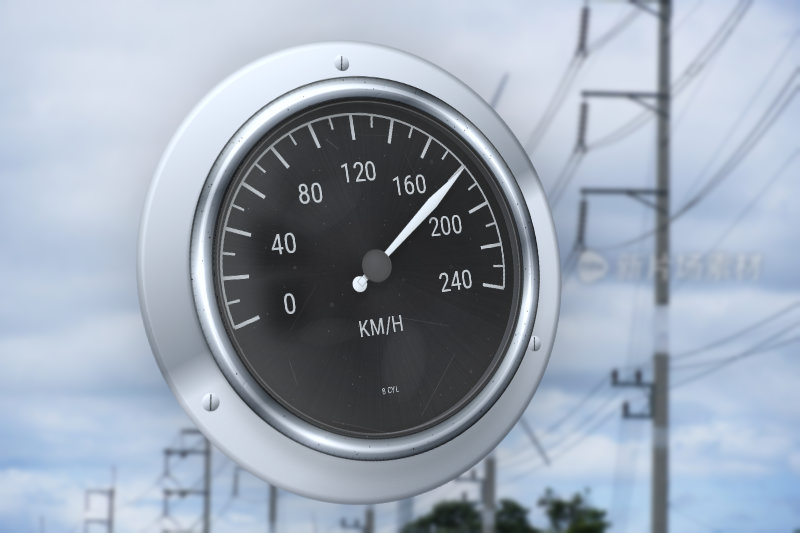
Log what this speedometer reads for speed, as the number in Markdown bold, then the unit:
**180** km/h
